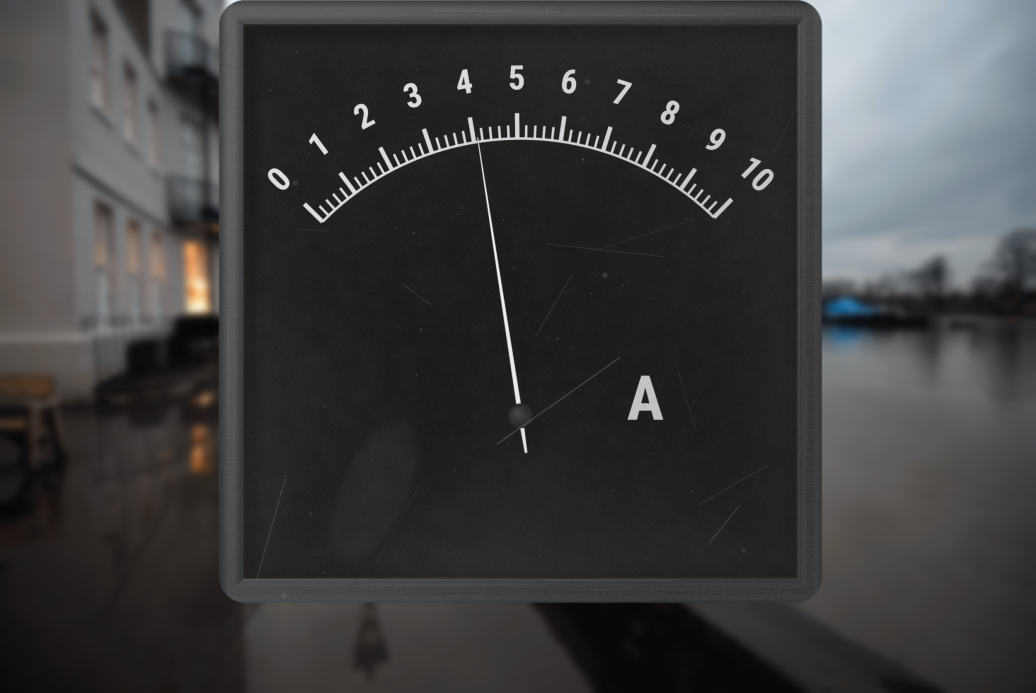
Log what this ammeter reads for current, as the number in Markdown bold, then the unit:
**4.1** A
